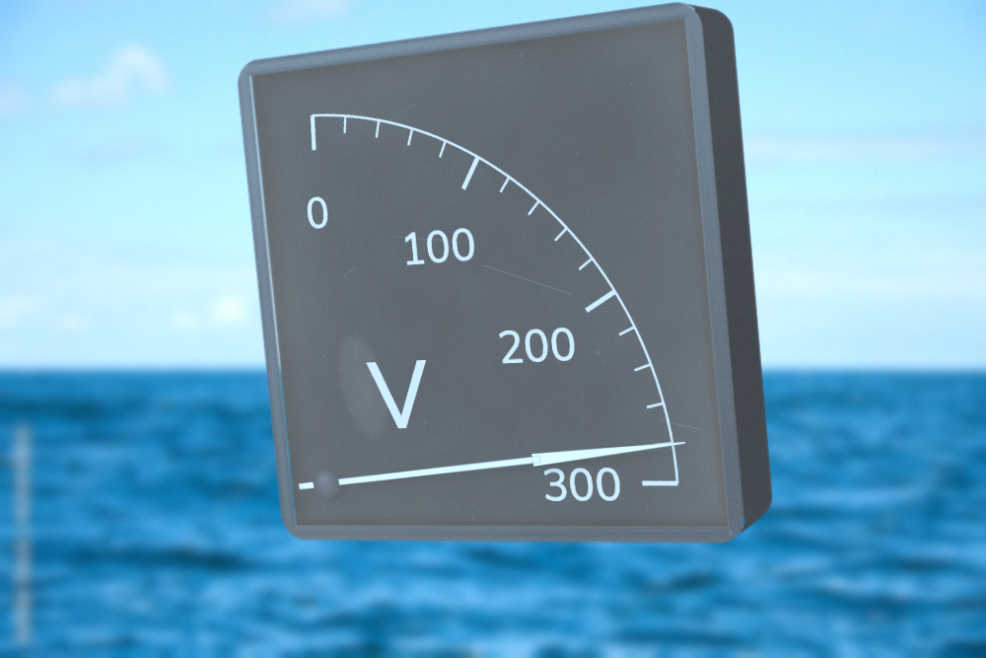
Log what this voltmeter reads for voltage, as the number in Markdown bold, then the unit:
**280** V
